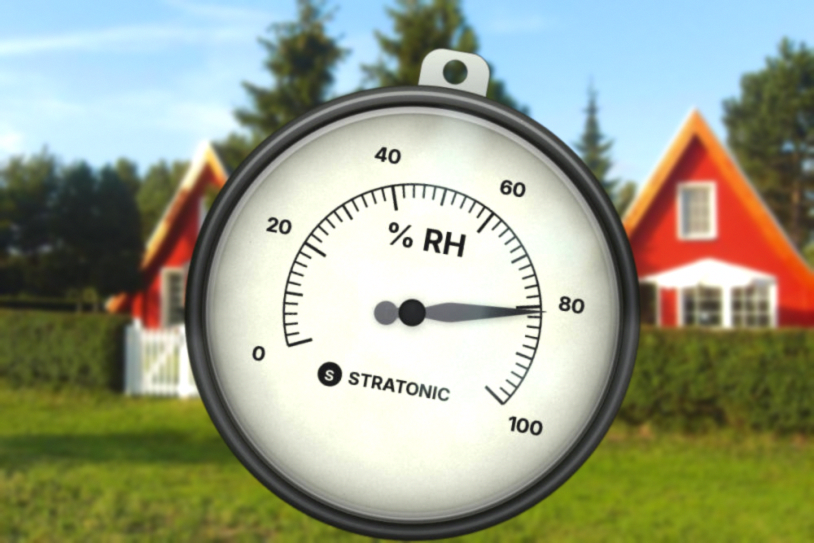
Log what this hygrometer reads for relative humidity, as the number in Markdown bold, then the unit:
**81** %
